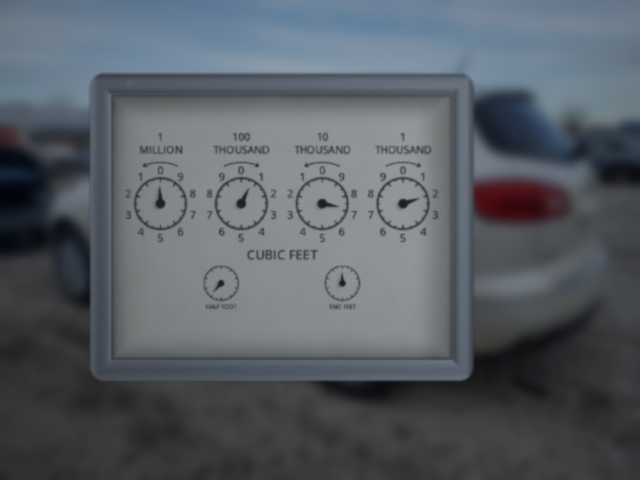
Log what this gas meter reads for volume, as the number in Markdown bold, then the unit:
**7200** ft³
